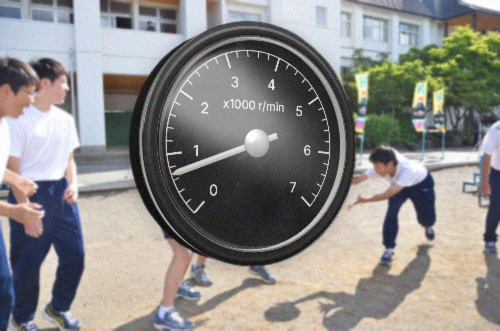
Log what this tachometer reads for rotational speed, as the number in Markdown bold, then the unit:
**700** rpm
